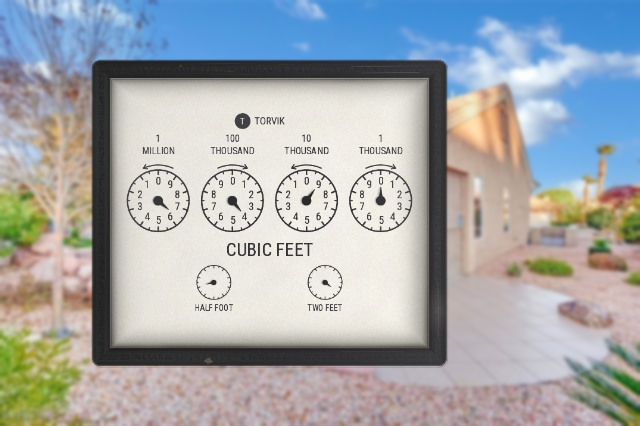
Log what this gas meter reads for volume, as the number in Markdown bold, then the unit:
**639000** ft³
